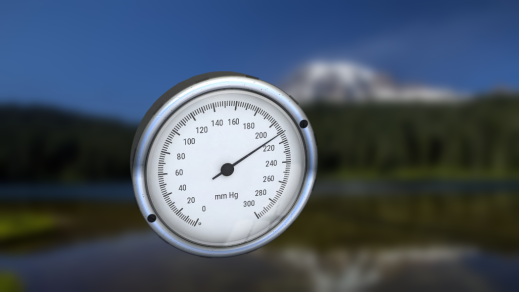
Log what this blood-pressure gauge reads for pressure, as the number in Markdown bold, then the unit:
**210** mmHg
